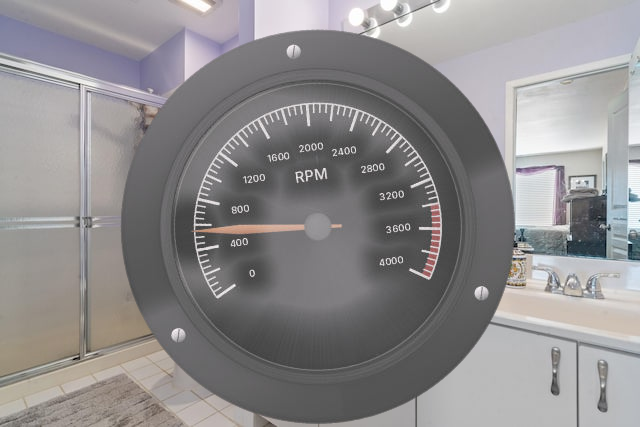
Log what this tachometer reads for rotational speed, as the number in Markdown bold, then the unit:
**550** rpm
